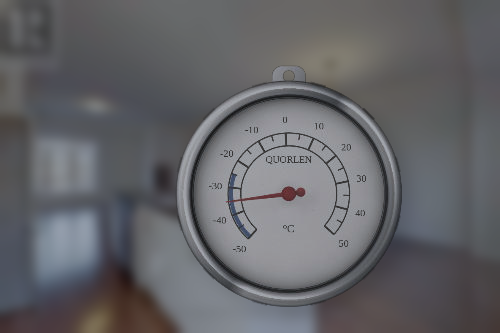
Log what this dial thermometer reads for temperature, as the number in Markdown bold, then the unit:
**-35** °C
